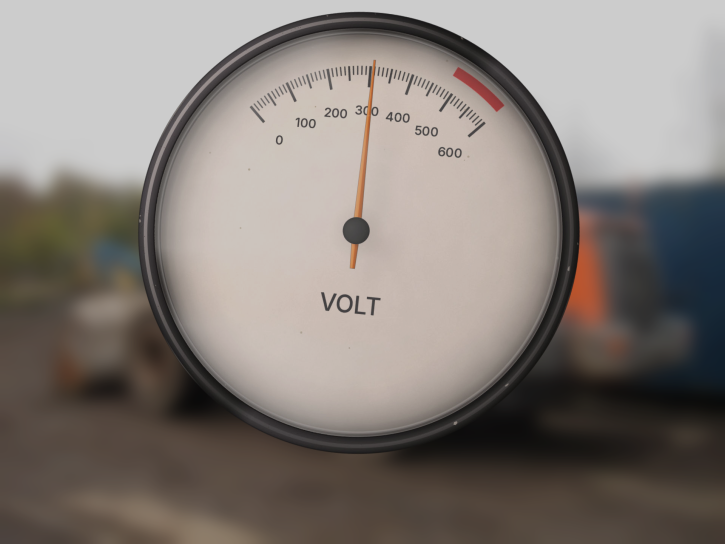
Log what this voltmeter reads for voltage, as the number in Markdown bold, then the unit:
**310** V
